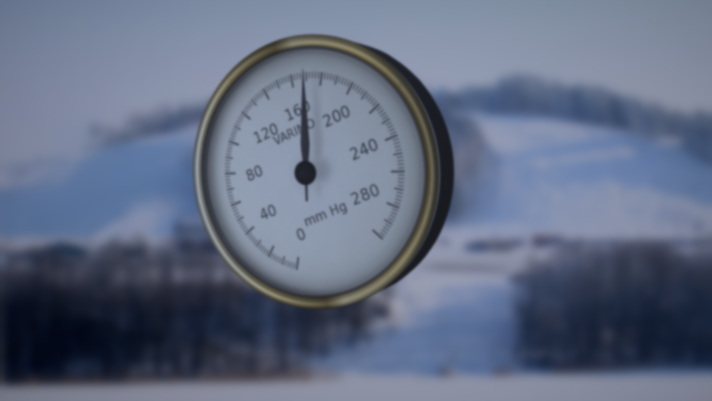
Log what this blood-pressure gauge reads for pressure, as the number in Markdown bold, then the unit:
**170** mmHg
